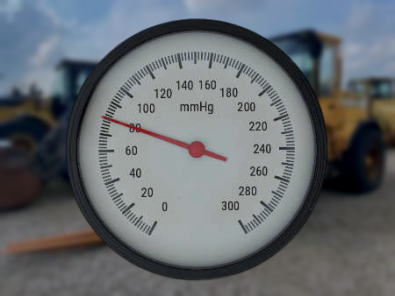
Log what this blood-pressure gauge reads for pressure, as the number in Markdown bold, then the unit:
**80** mmHg
